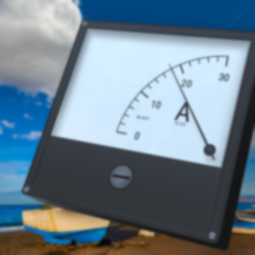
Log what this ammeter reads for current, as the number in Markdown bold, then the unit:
**18** A
